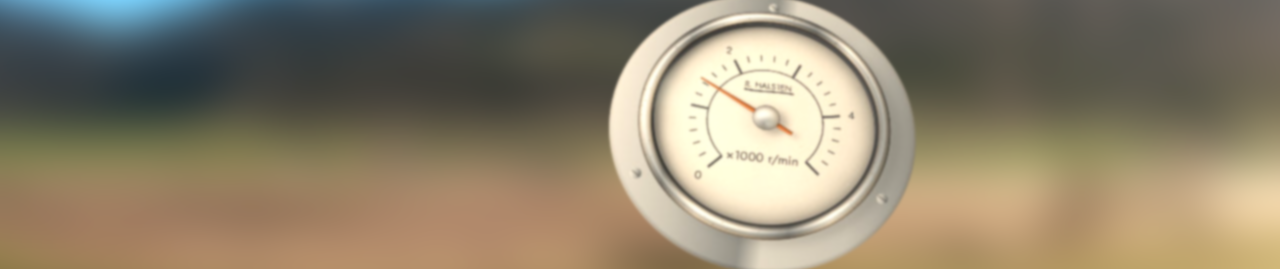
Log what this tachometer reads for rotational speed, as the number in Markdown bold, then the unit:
**1400** rpm
